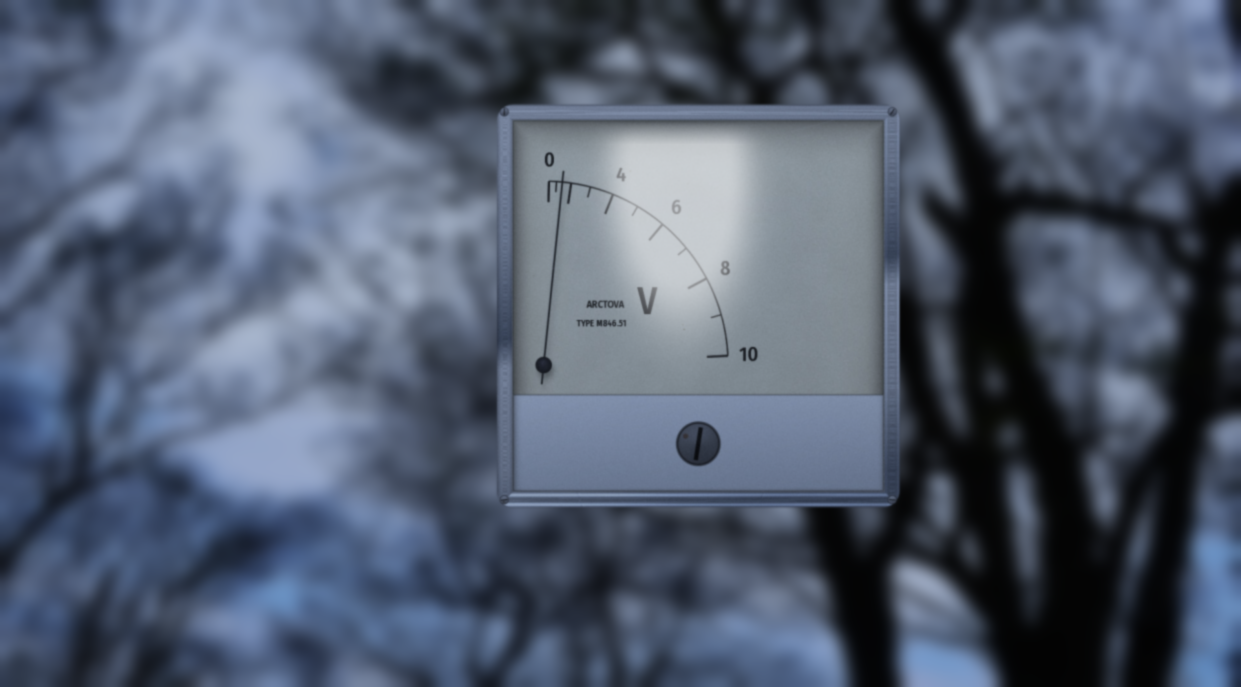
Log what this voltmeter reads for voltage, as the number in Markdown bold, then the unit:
**1.5** V
